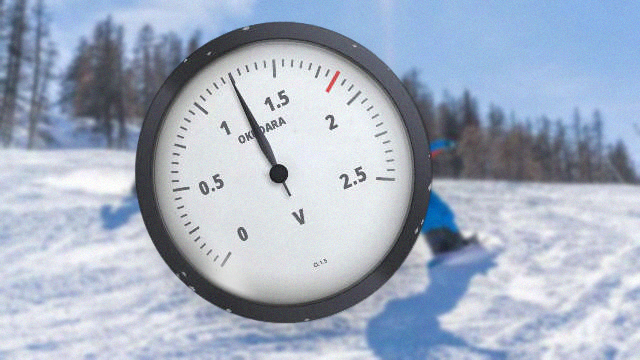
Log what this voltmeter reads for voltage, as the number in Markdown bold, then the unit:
**1.25** V
